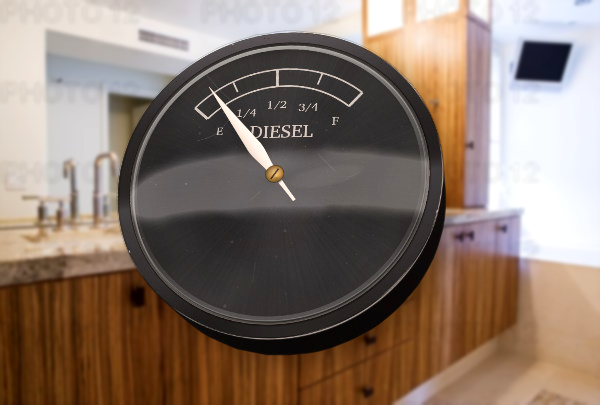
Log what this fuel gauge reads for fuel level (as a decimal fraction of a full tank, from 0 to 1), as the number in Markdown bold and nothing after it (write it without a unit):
**0.125**
